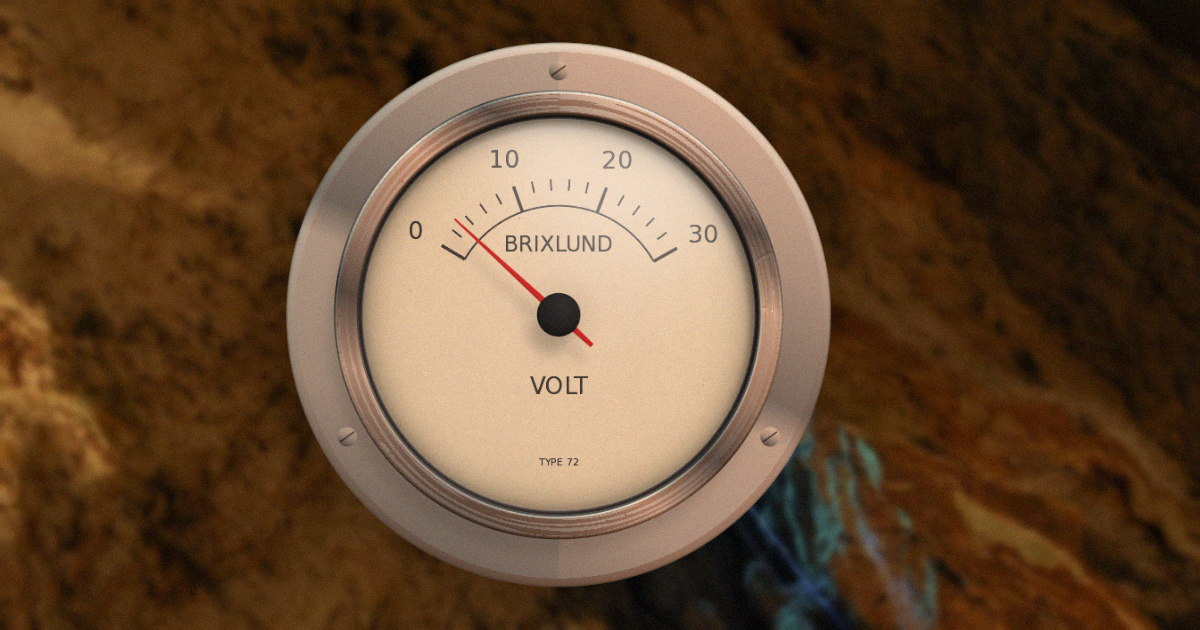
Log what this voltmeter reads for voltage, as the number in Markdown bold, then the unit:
**3** V
